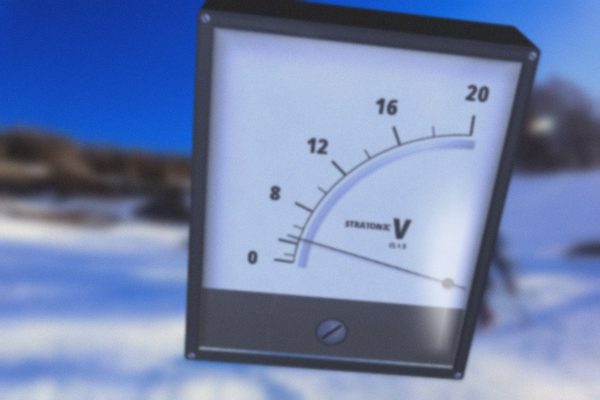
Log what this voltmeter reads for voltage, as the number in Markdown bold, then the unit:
**5** V
